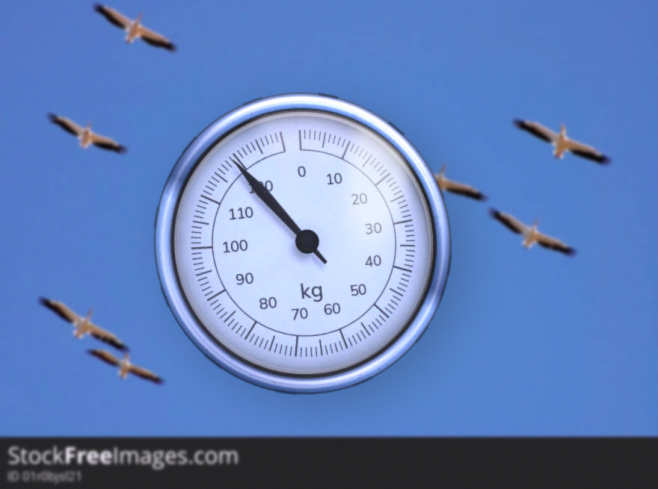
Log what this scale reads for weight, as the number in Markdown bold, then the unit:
**119** kg
